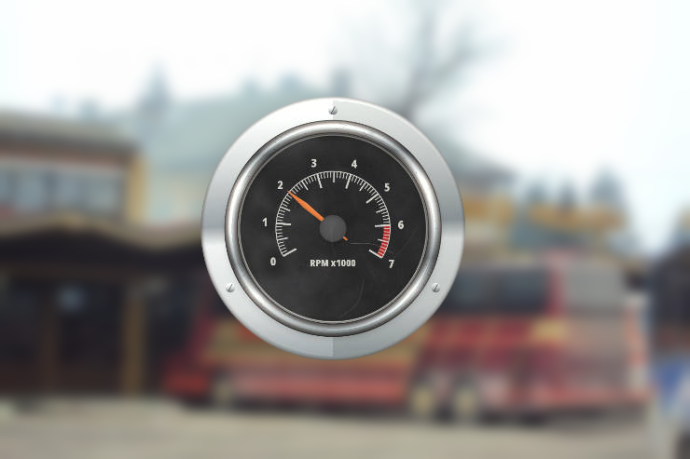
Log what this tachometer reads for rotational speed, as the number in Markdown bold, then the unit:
**2000** rpm
